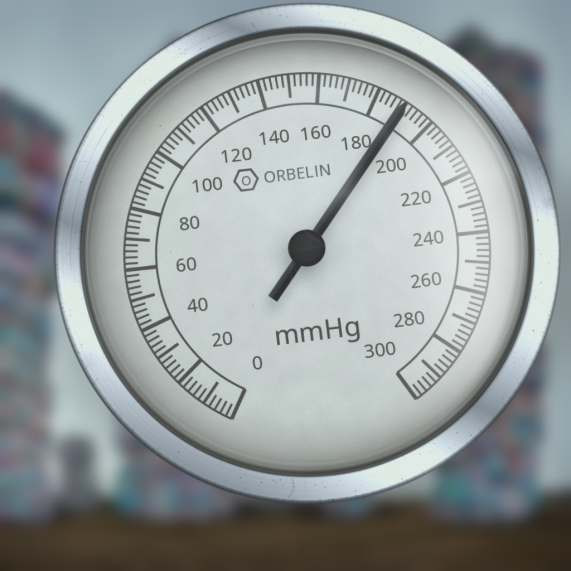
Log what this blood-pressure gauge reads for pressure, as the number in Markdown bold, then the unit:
**190** mmHg
